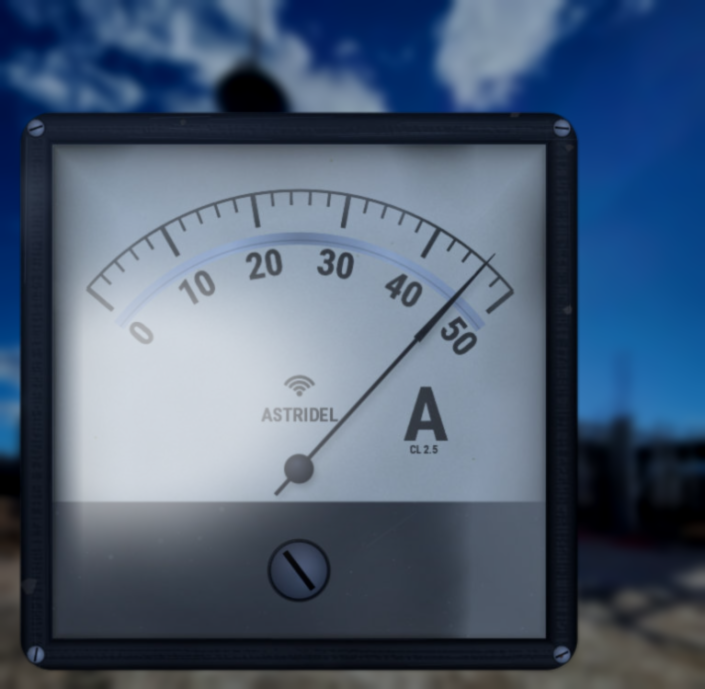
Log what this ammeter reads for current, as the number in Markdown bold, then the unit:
**46** A
